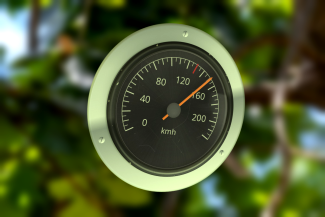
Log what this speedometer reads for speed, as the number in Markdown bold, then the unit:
**150** km/h
